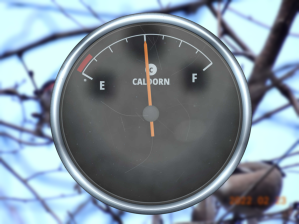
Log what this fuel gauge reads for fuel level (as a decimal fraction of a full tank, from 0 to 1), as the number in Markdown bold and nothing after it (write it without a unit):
**0.5**
